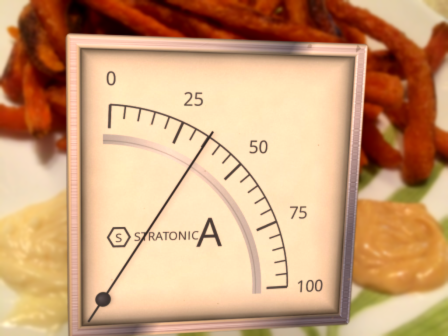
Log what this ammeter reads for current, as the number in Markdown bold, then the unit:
**35** A
